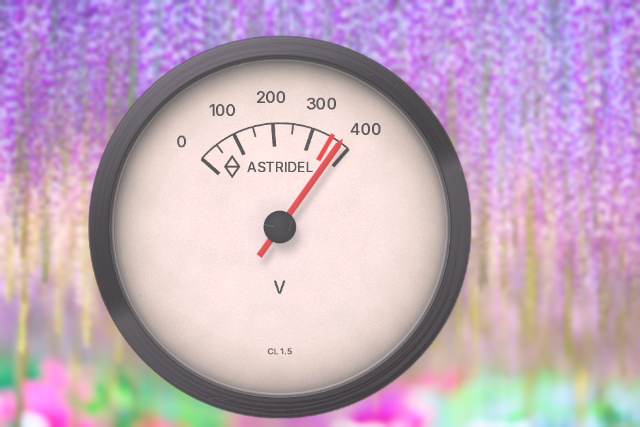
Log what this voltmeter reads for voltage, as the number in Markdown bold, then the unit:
**375** V
